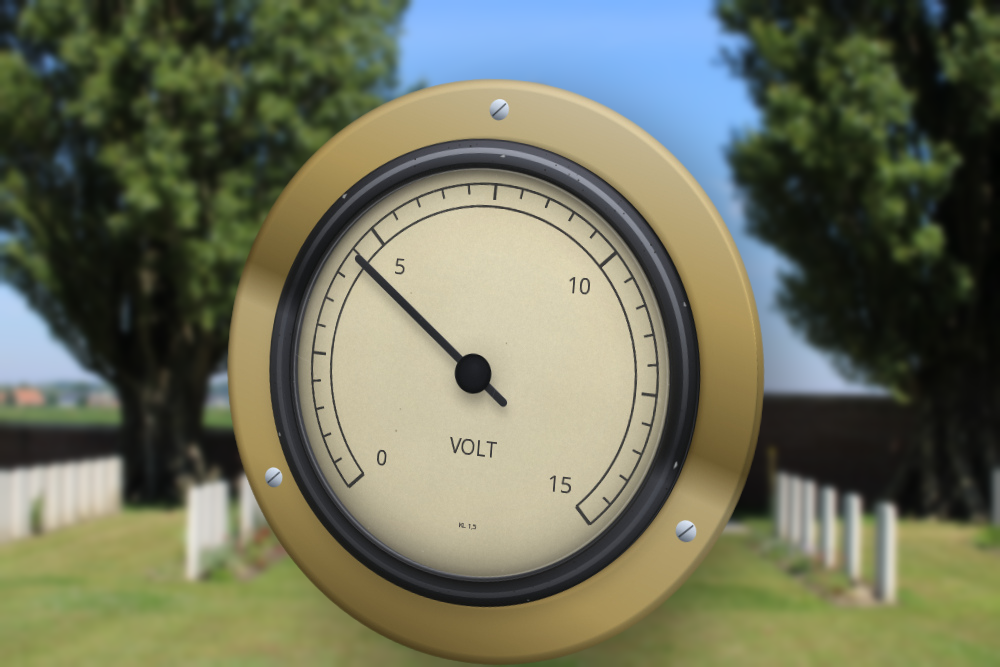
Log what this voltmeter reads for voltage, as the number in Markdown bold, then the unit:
**4.5** V
